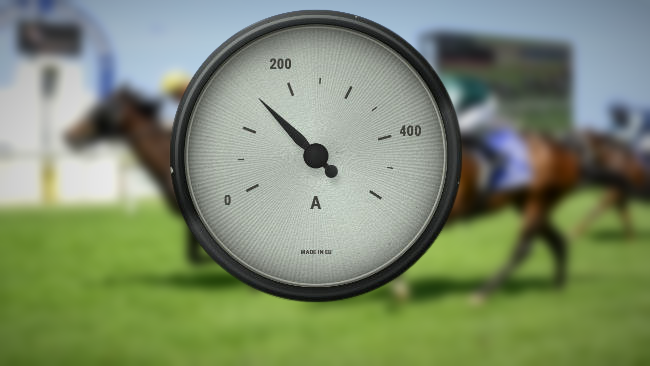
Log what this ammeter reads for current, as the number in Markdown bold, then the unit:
**150** A
